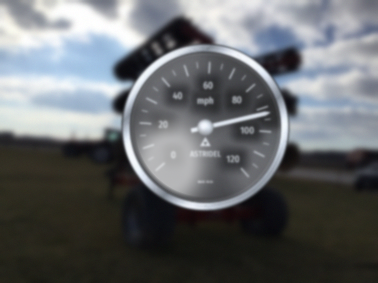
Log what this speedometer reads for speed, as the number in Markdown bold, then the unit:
**92.5** mph
